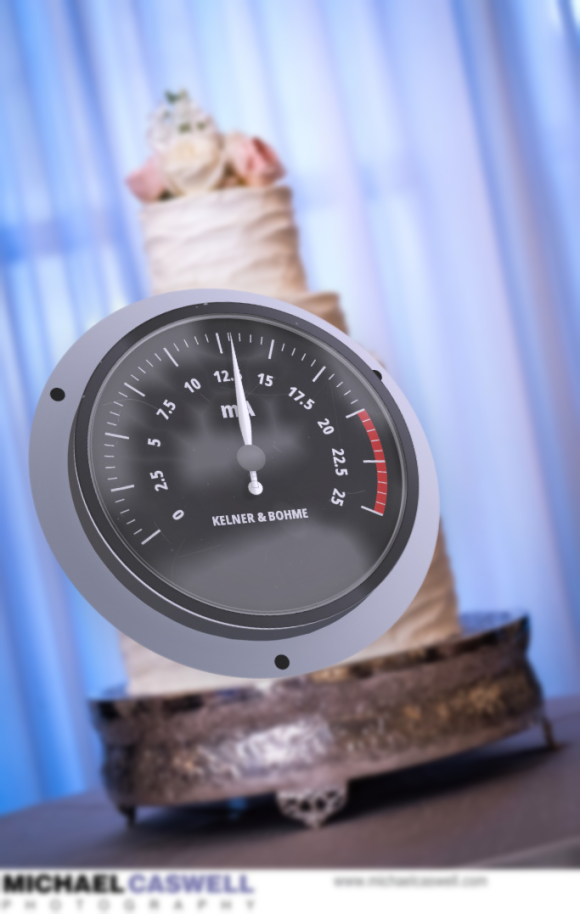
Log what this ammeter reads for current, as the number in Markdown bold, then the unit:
**13** mA
